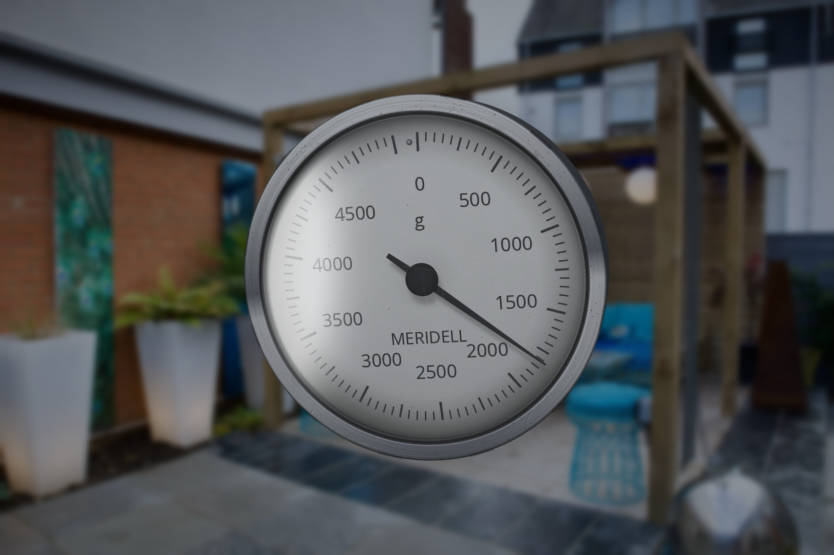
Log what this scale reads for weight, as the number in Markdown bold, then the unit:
**1800** g
